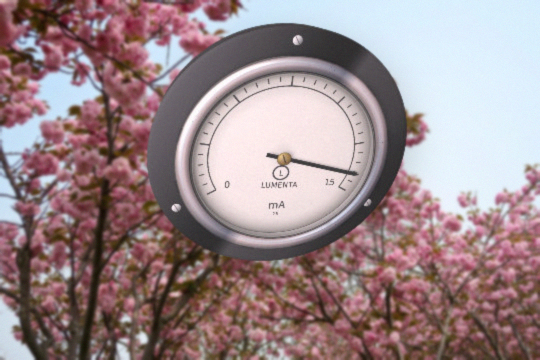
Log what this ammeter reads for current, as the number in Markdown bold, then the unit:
**14** mA
